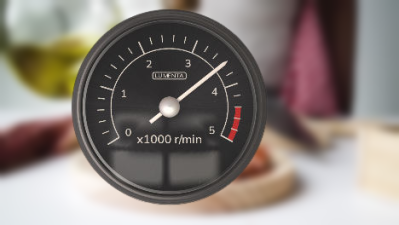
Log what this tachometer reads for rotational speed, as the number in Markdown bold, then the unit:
**3600** rpm
